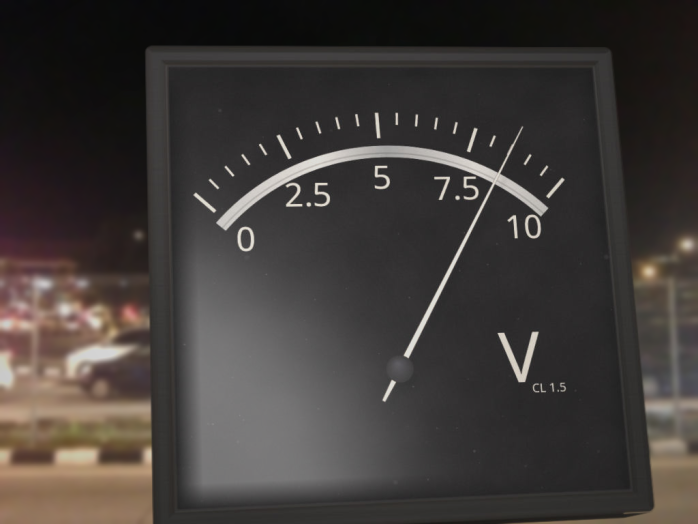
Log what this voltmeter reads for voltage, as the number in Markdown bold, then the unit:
**8.5** V
